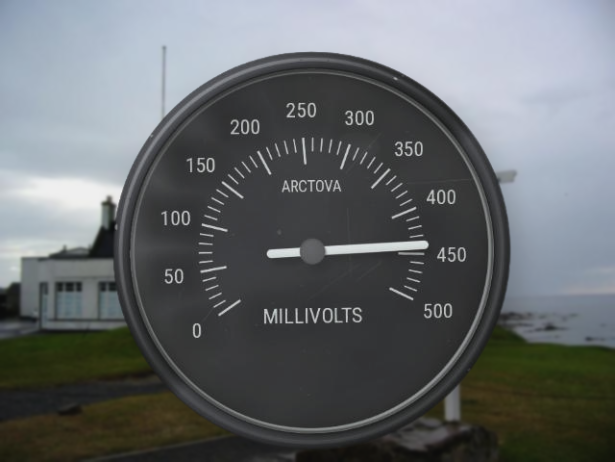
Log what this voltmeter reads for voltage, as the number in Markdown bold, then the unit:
**440** mV
